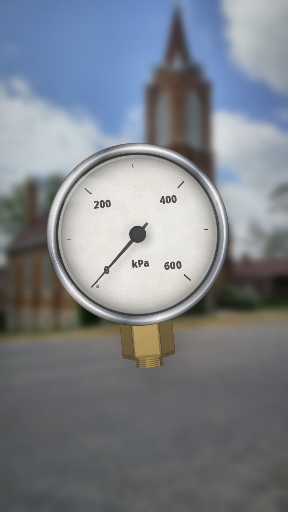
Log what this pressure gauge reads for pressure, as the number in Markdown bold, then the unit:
**0** kPa
